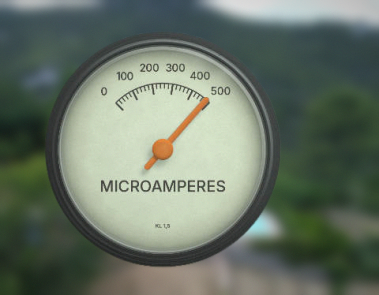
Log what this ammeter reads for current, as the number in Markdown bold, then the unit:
**480** µA
